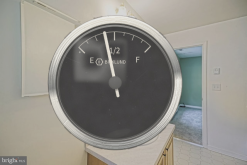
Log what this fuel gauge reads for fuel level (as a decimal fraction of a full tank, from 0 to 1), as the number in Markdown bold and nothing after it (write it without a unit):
**0.375**
